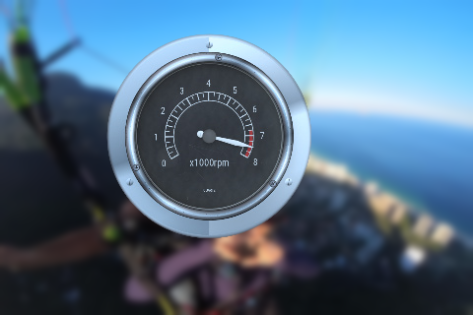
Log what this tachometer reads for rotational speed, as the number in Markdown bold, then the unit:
**7500** rpm
